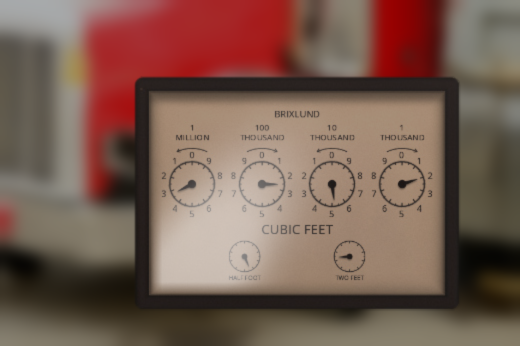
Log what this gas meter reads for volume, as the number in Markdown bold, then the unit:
**325200** ft³
